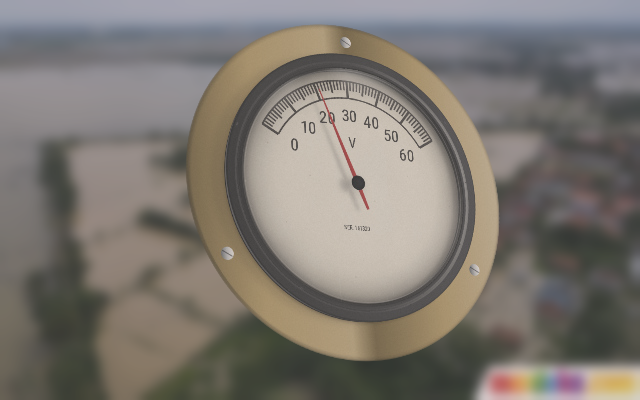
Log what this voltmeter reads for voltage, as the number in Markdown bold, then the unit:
**20** V
